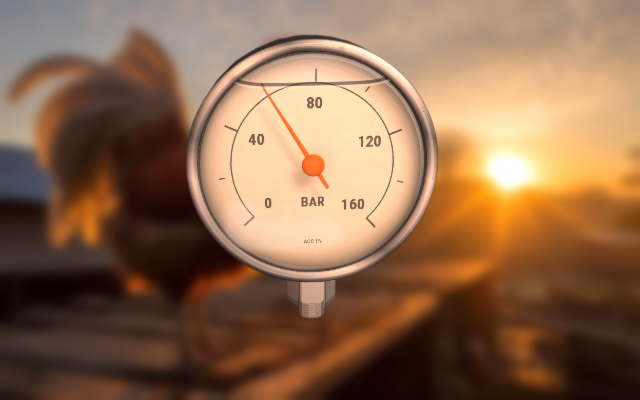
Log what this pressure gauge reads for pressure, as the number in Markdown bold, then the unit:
**60** bar
